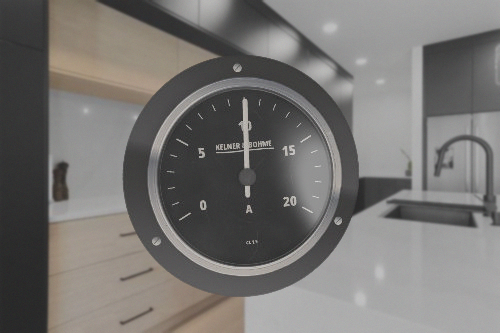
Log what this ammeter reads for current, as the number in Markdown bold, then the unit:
**10** A
